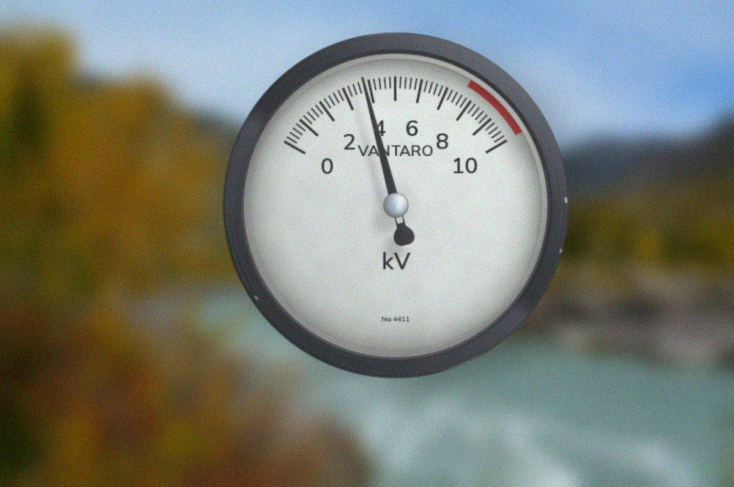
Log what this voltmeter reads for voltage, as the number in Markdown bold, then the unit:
**3.8** kV
